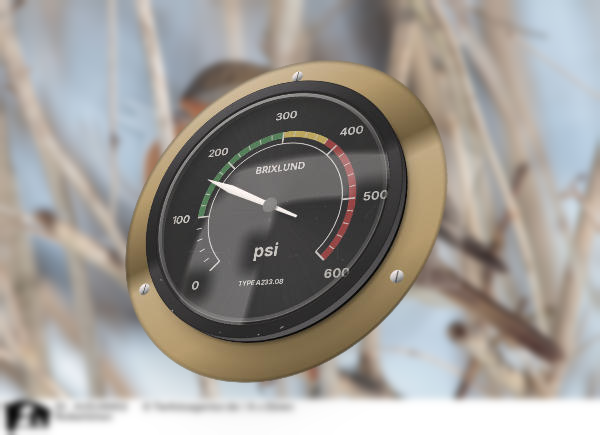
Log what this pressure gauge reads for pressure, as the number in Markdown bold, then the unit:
**160** psi
